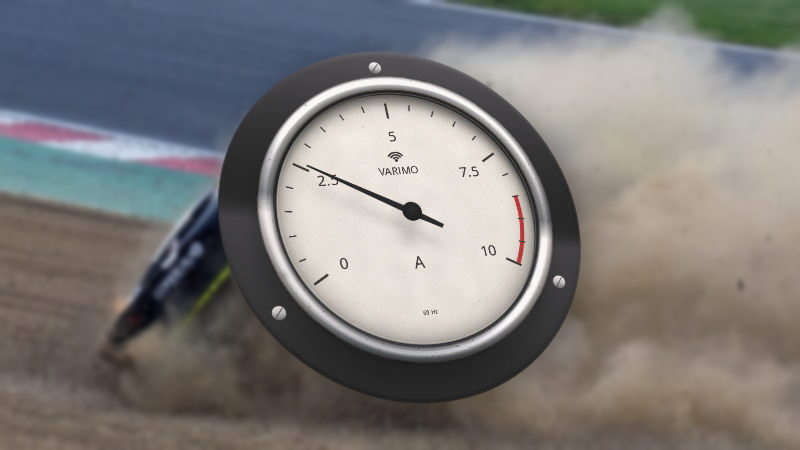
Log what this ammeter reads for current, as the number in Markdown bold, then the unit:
**2.5** A
